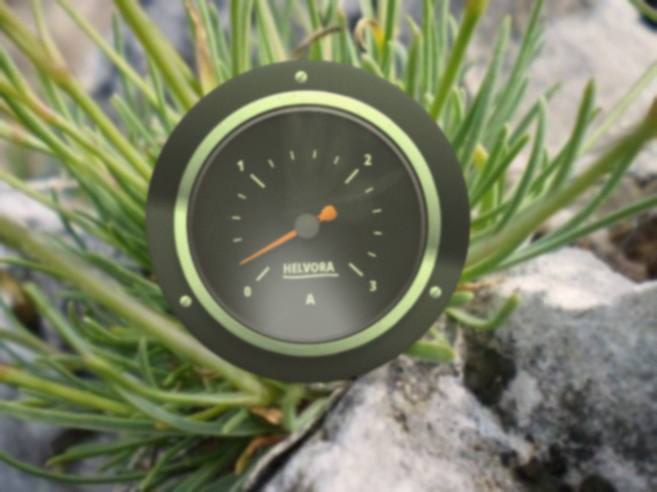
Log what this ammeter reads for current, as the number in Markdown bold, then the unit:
**0.2** A
